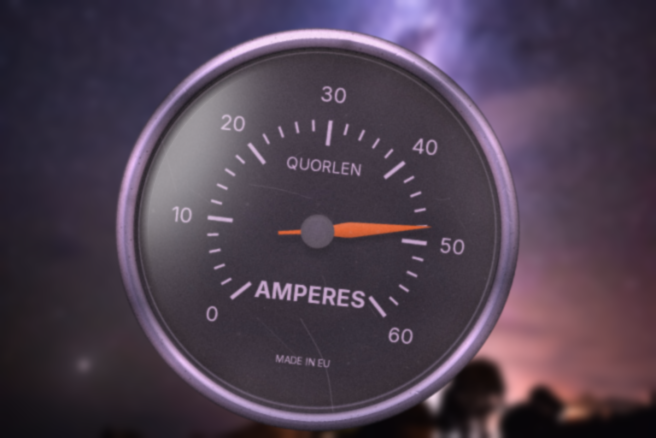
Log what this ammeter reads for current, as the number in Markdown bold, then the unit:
**48** A
